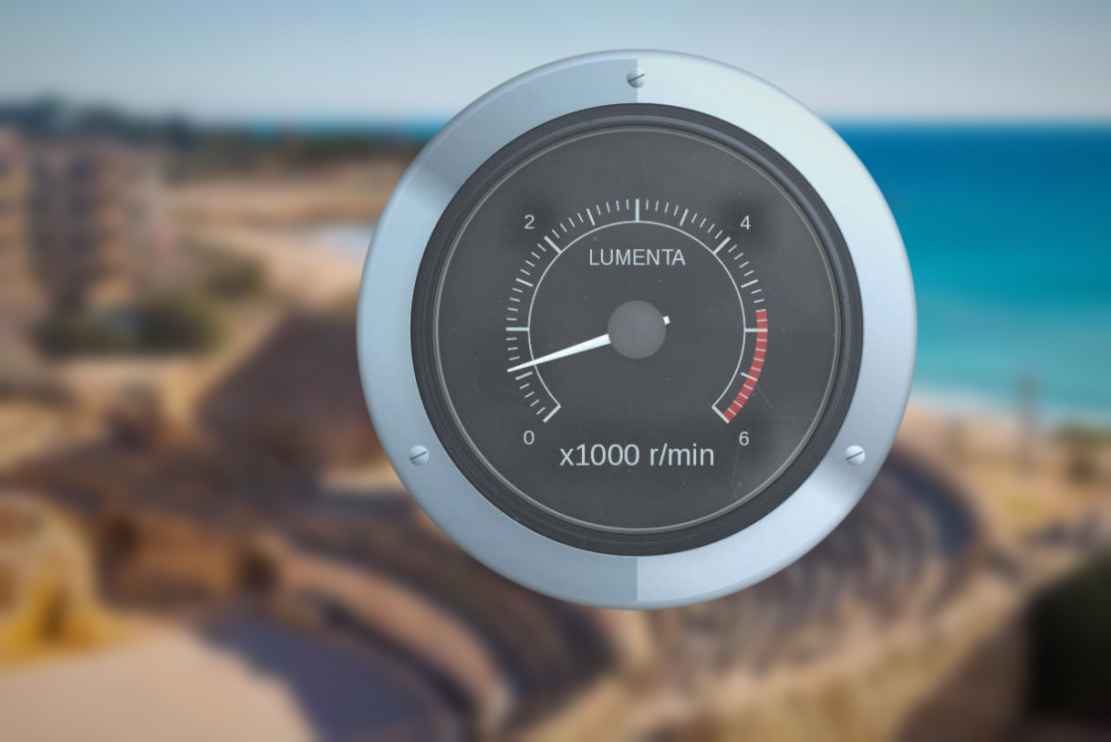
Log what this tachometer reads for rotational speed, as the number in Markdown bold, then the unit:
**600** rpm
